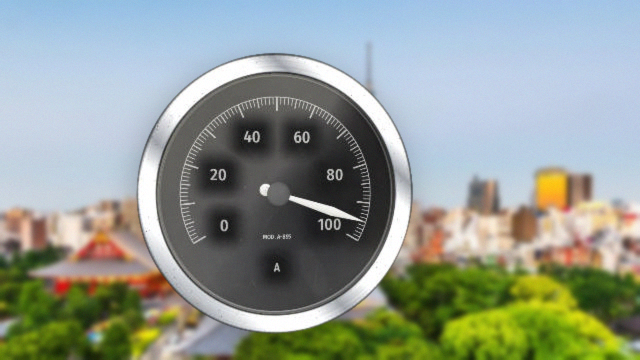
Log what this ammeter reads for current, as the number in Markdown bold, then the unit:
**95** A
